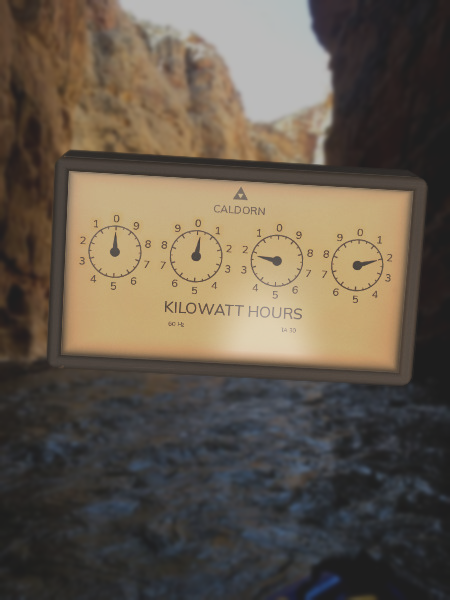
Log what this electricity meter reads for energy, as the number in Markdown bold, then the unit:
**22** kWh
